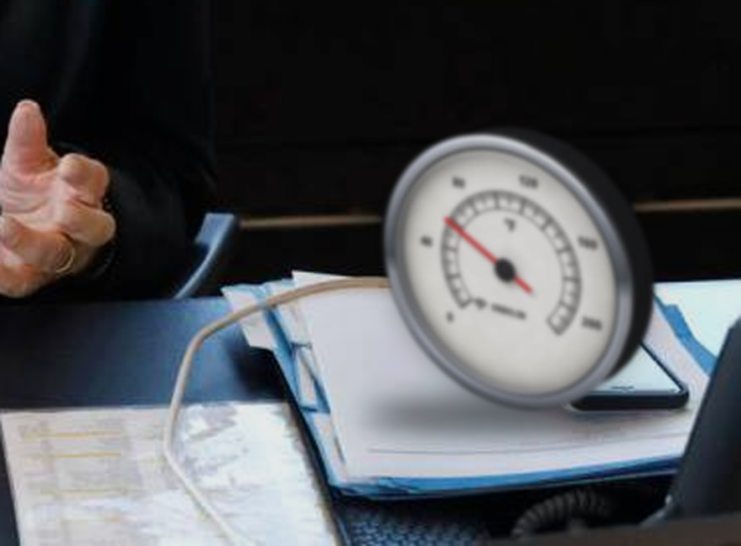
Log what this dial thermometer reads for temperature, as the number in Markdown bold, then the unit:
**60** °F
